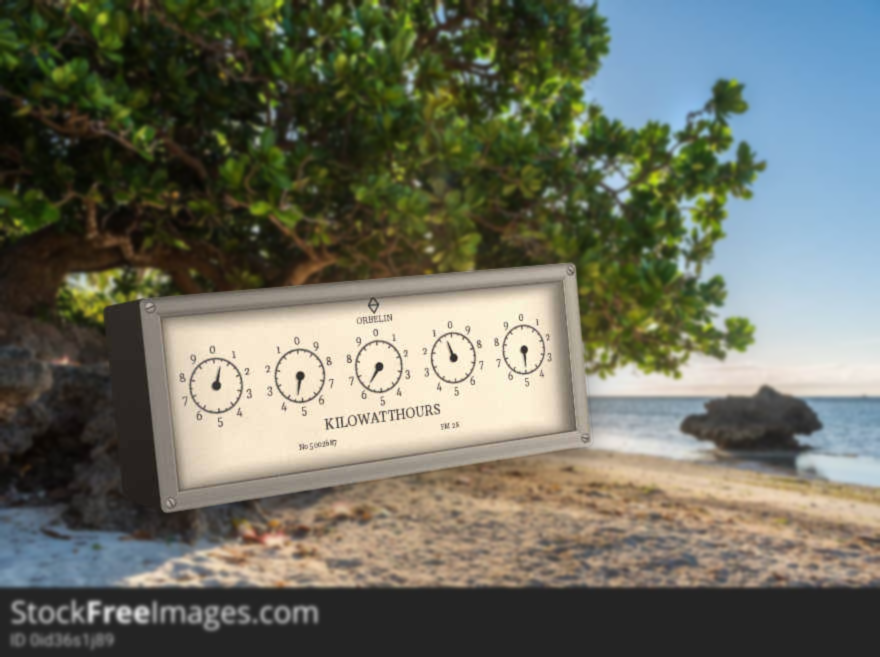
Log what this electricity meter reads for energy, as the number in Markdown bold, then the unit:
**4605** kWh
